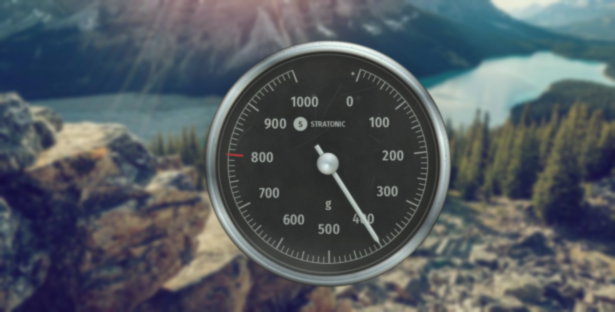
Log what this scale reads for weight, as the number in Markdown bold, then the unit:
**400** g
